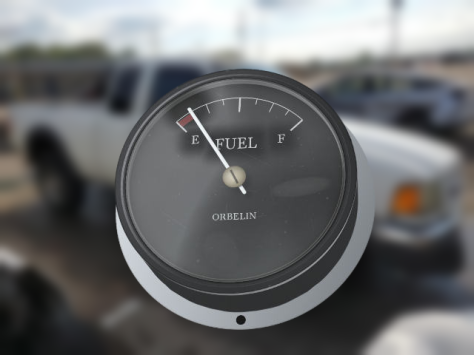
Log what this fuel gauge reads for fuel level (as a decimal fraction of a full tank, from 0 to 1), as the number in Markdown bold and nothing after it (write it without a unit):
**0.125**
